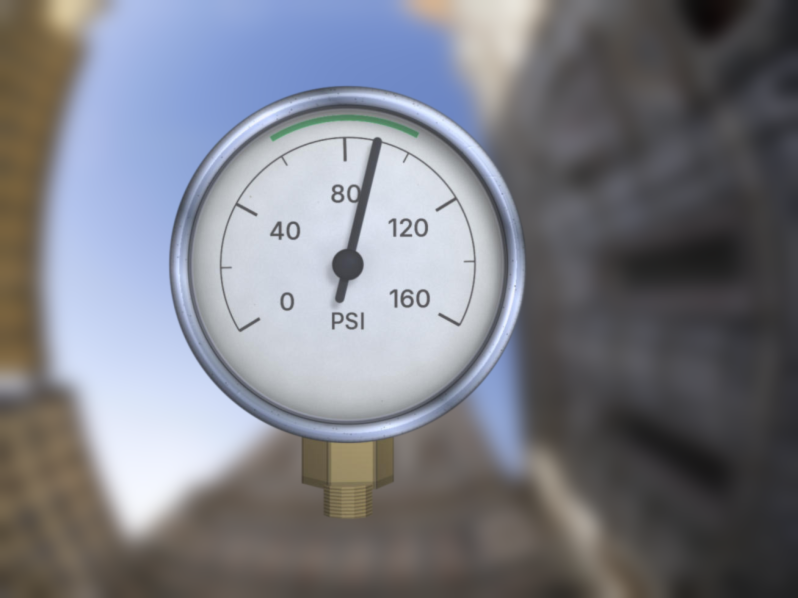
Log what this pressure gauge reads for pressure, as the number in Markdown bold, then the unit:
**90** psi
